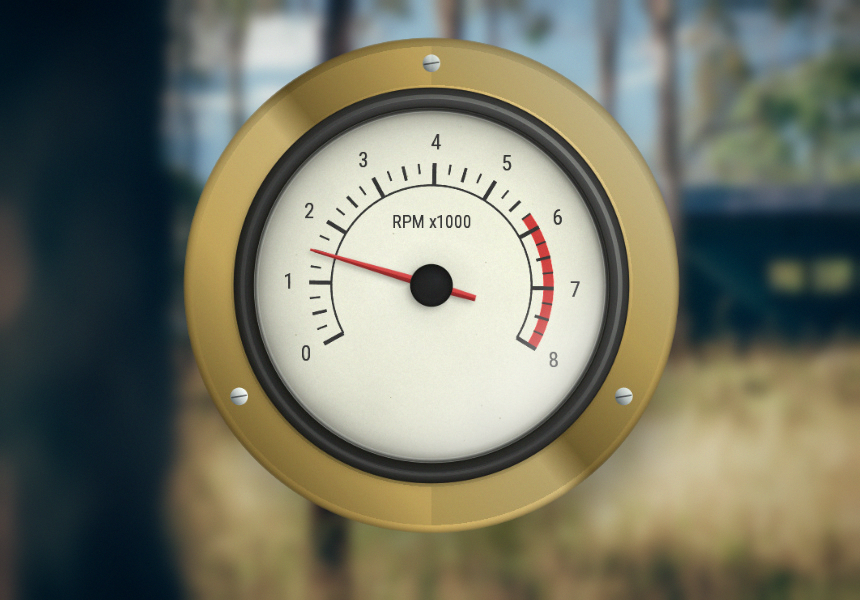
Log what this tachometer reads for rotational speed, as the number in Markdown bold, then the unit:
**1500** rpm
